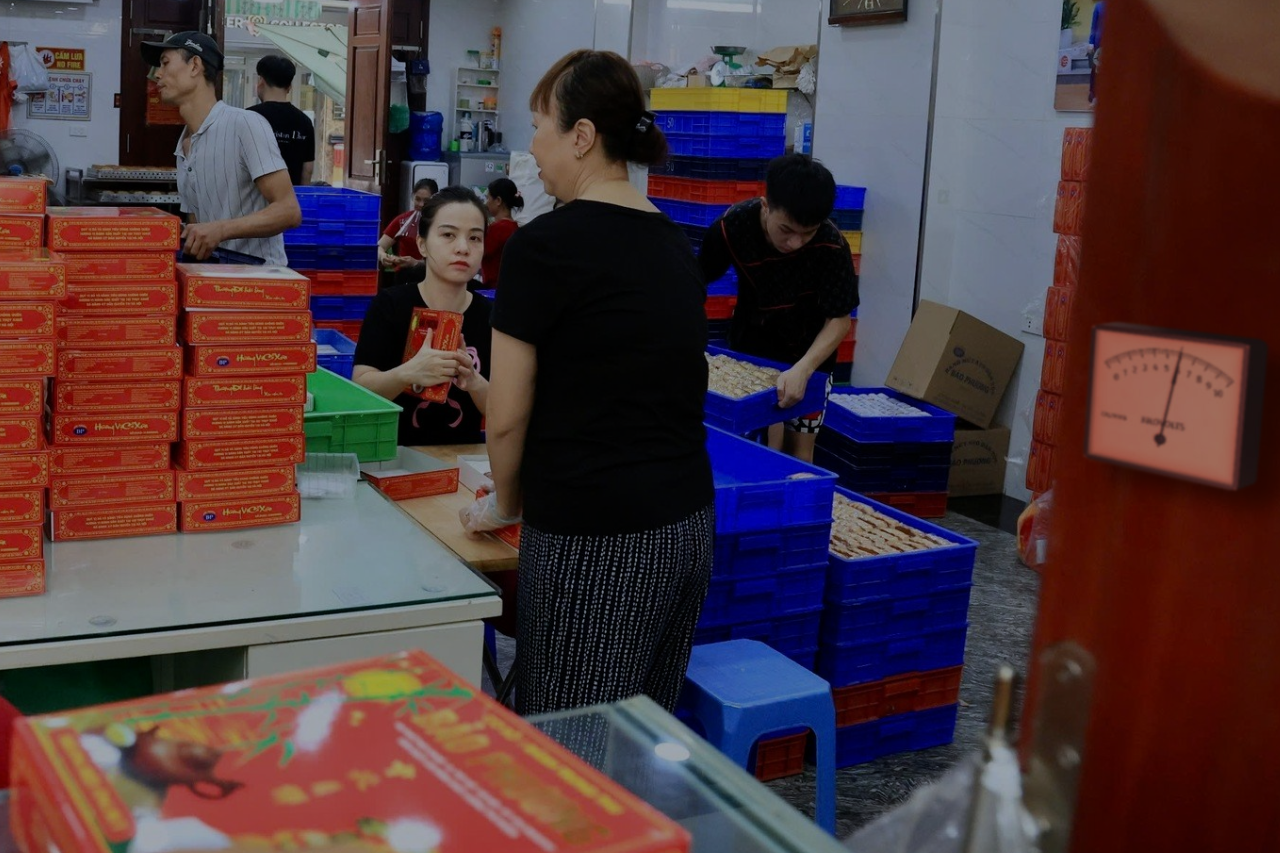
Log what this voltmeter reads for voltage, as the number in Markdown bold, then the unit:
**6** kV
